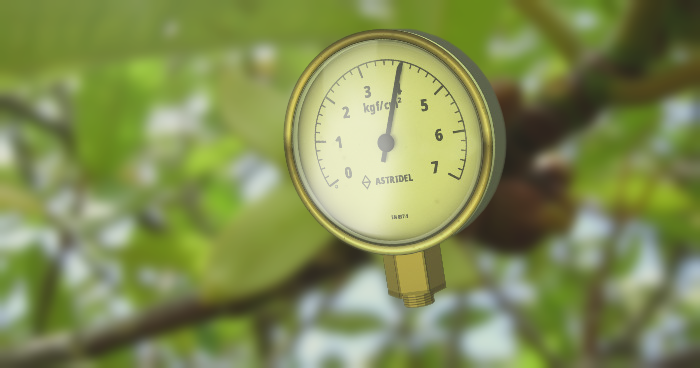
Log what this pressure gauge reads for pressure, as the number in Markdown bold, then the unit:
**4** kg/cm²
